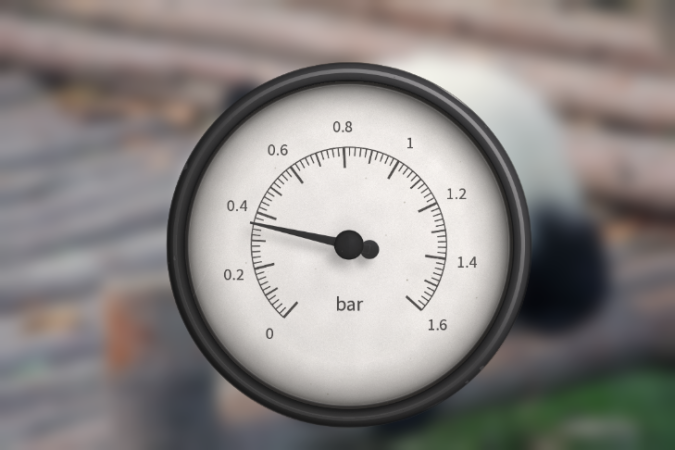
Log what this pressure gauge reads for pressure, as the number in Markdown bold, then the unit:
**0.36** bar
